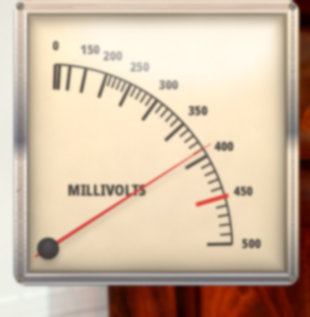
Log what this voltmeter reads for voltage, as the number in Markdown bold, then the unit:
**390** mV
